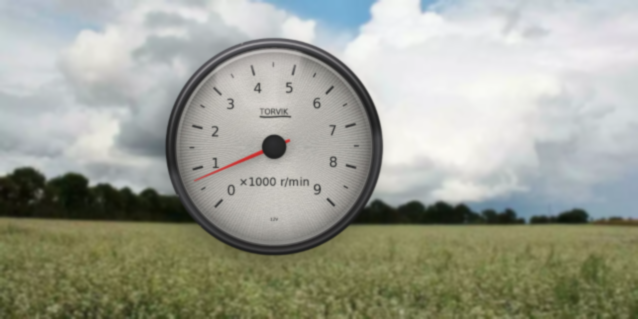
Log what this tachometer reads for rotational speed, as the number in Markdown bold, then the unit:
**750** rpm
